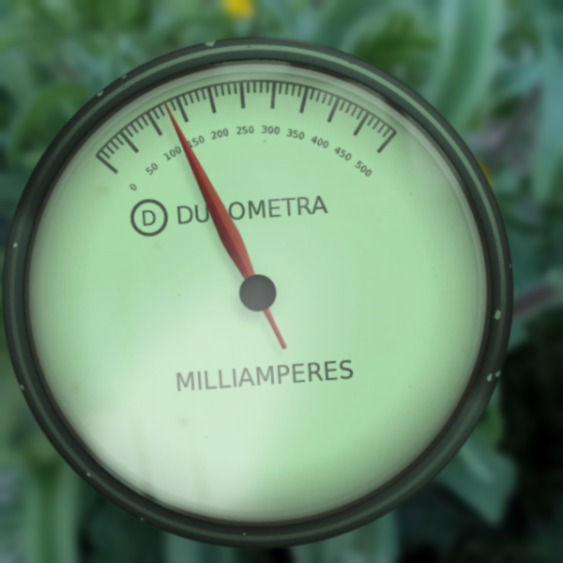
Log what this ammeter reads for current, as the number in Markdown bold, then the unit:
**130** mA
